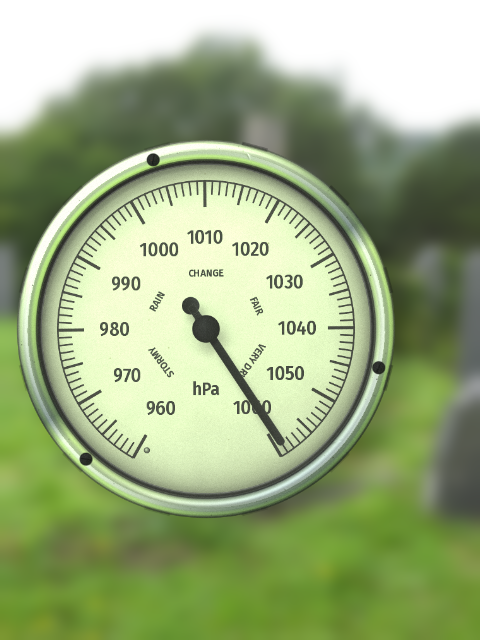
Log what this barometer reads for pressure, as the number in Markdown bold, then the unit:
**1059** hPa
